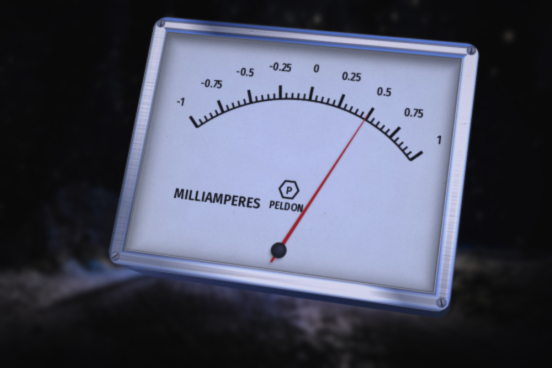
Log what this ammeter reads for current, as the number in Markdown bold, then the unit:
**0.5** mA
